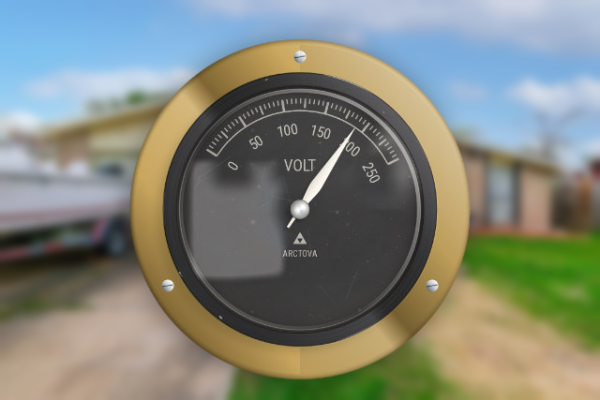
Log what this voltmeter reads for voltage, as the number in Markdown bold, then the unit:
**190** V
